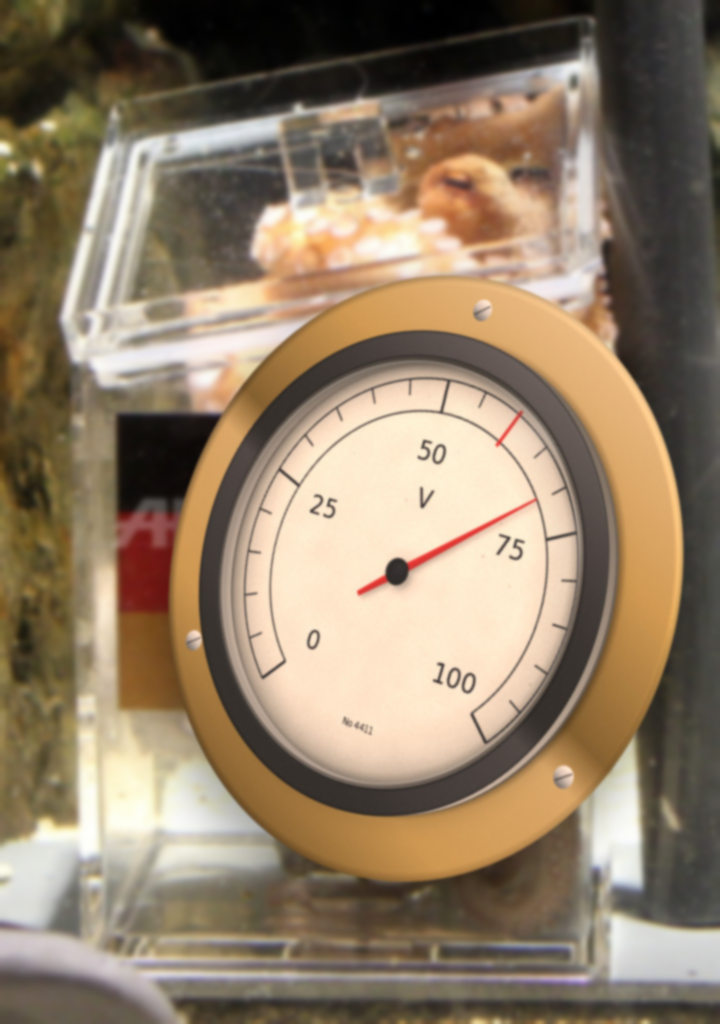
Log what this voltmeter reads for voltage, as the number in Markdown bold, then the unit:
**70** V
